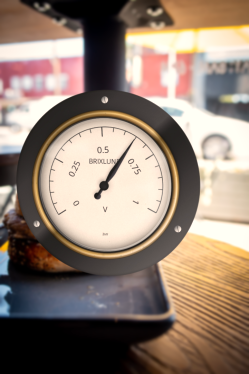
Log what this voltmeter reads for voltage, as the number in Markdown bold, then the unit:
**0.65** V
